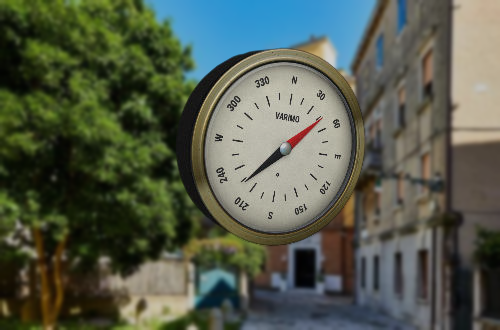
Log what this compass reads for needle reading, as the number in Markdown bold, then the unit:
**45** °
